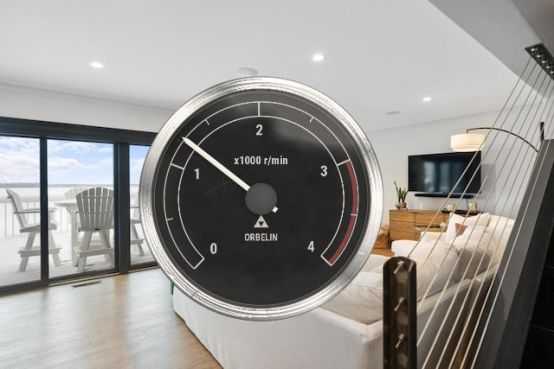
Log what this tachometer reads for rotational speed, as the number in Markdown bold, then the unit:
**1250** rpm
